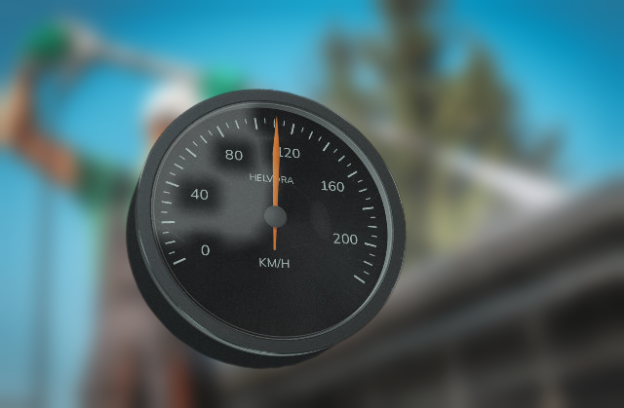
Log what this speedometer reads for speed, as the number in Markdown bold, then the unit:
**110** km/h
